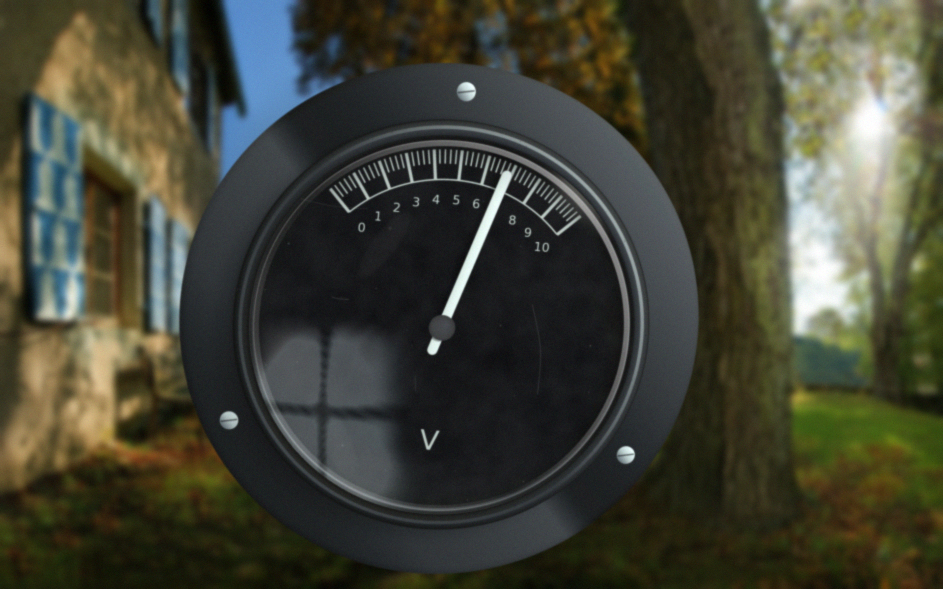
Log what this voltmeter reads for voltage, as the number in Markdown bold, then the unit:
**6.8** V
